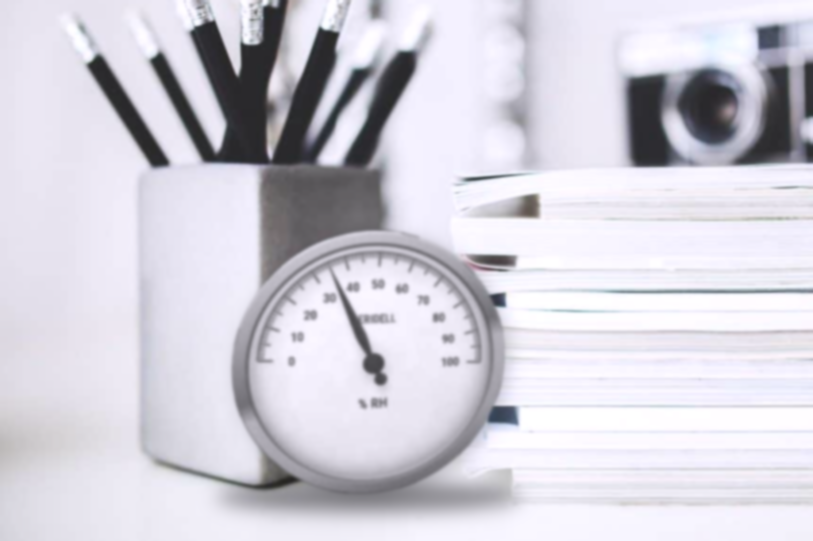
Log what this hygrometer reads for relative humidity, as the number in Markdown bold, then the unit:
**35** %
